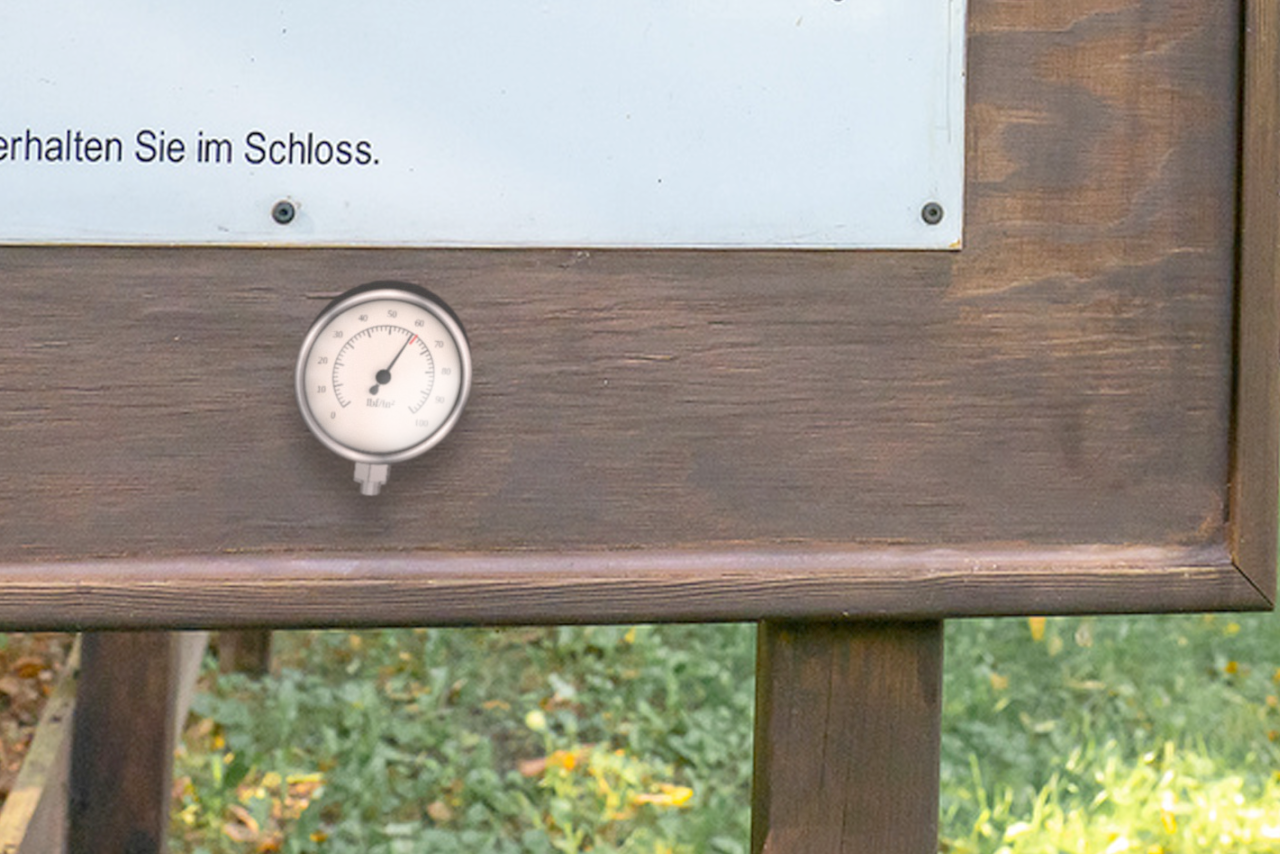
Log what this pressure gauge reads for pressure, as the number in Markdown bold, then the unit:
**60** psi
